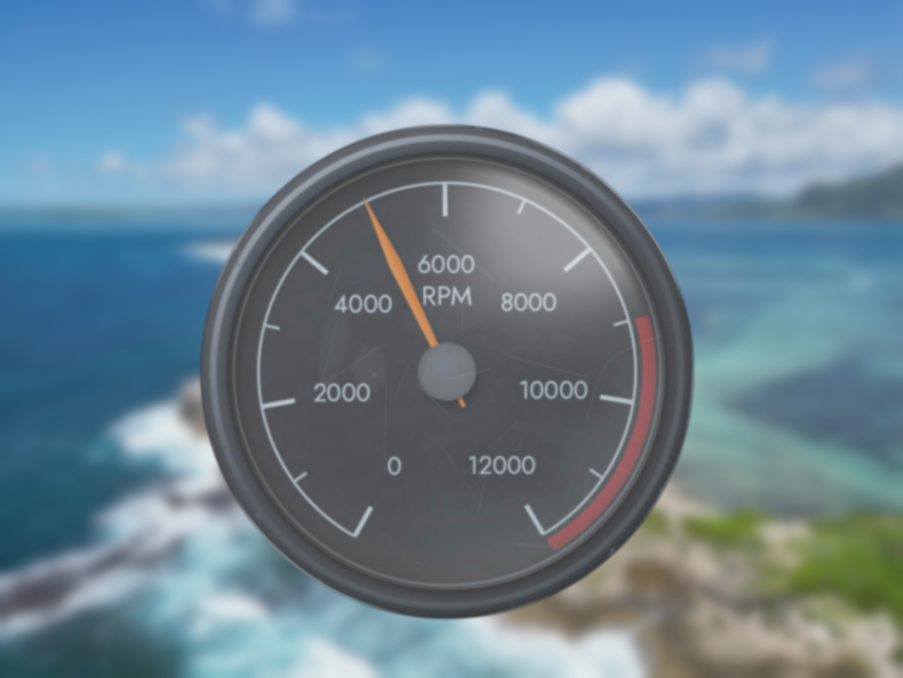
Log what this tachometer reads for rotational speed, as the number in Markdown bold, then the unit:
**5000** rpm
